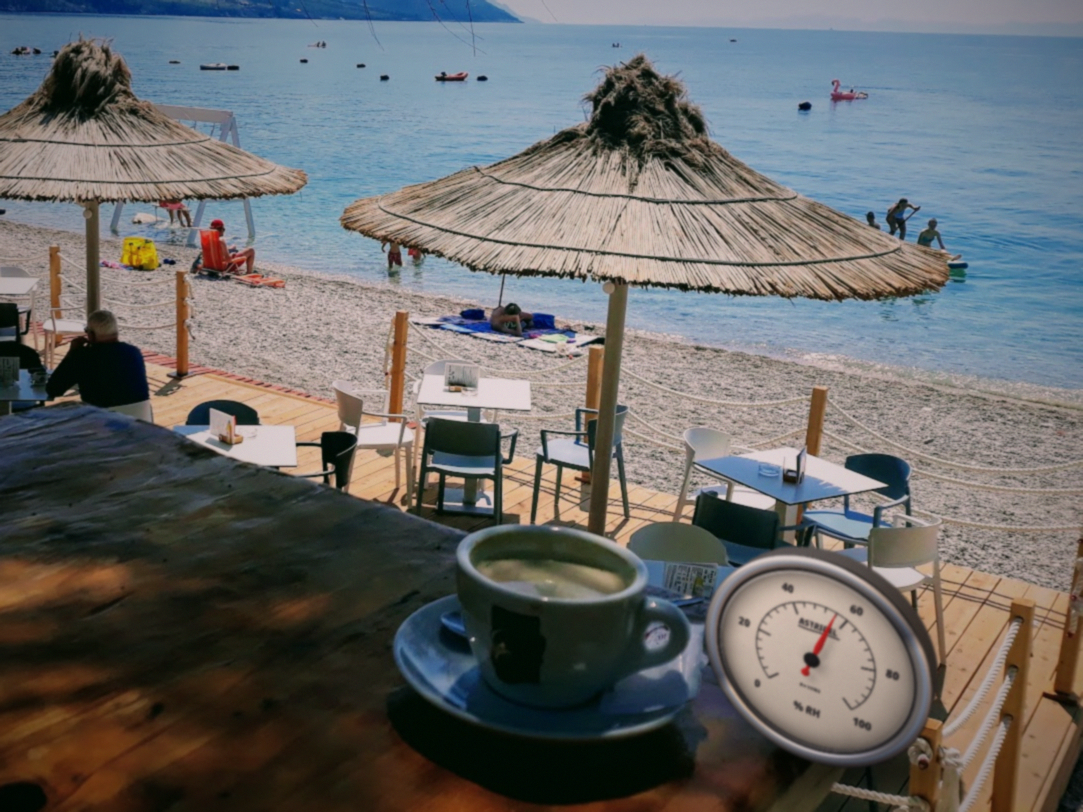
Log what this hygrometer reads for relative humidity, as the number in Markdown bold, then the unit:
**56** %
